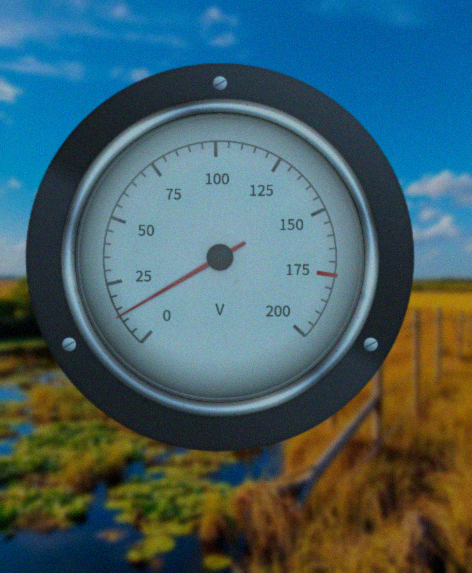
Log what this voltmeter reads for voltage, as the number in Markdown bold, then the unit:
**12.5** V
